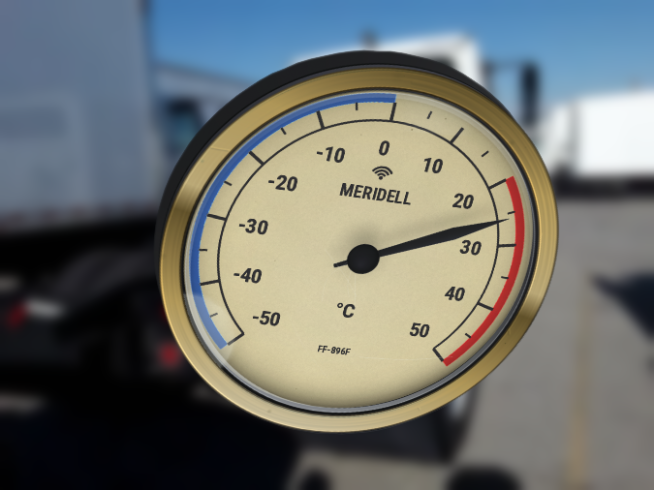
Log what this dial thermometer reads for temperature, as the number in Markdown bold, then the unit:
**25** °C
